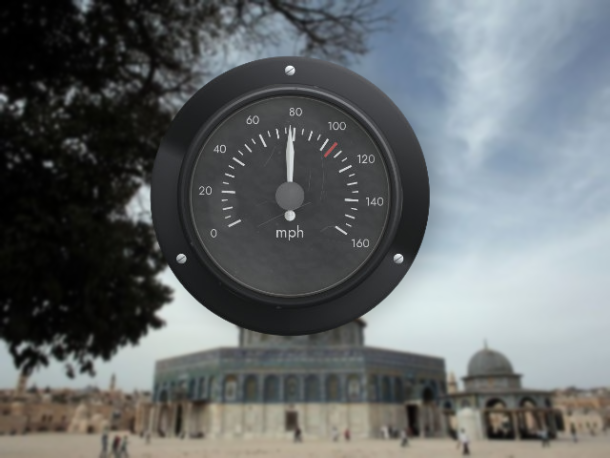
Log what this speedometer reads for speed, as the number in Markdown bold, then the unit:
**77.5** mph
